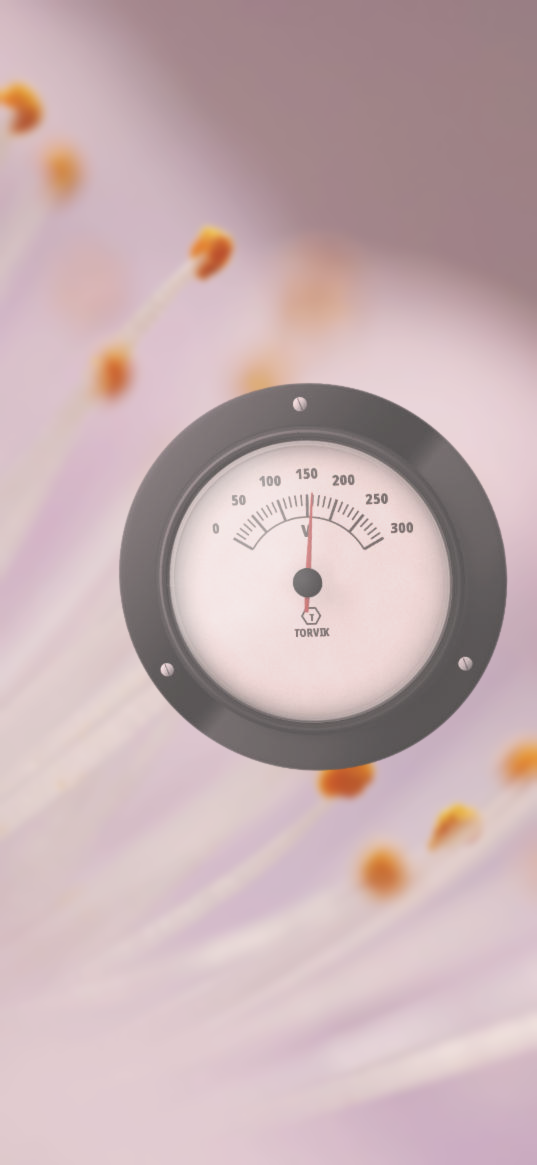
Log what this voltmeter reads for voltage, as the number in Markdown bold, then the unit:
**160** V
